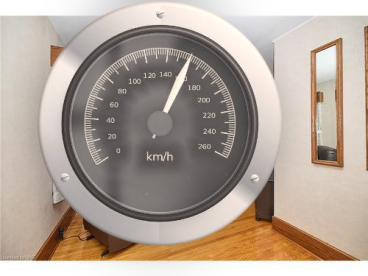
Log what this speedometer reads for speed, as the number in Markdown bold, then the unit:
**160** km/h
